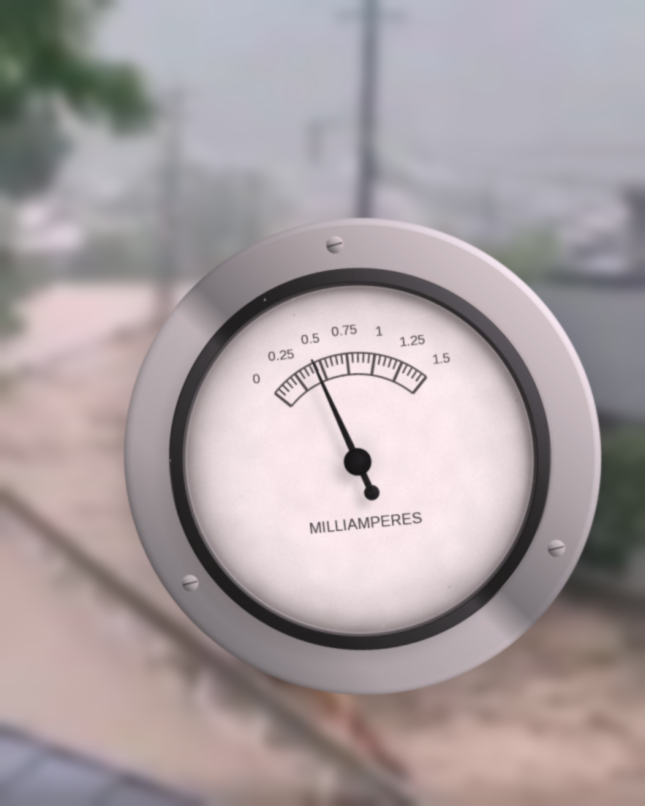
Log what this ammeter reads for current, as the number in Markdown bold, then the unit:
**0.45** mA
